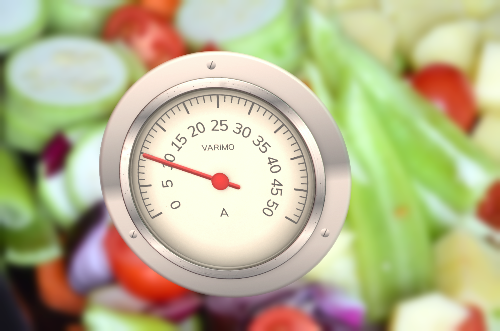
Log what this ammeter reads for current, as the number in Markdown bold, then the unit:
**10** A
